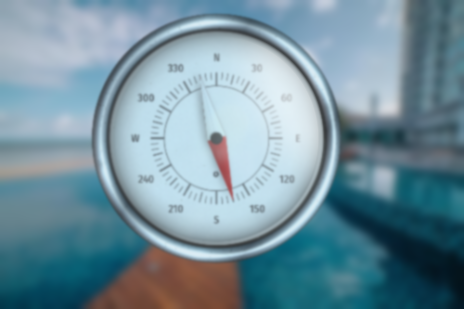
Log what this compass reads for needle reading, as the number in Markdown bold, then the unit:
**165** °
